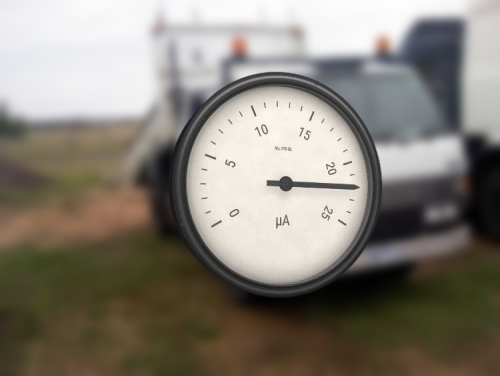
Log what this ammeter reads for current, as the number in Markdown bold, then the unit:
**22** µA
